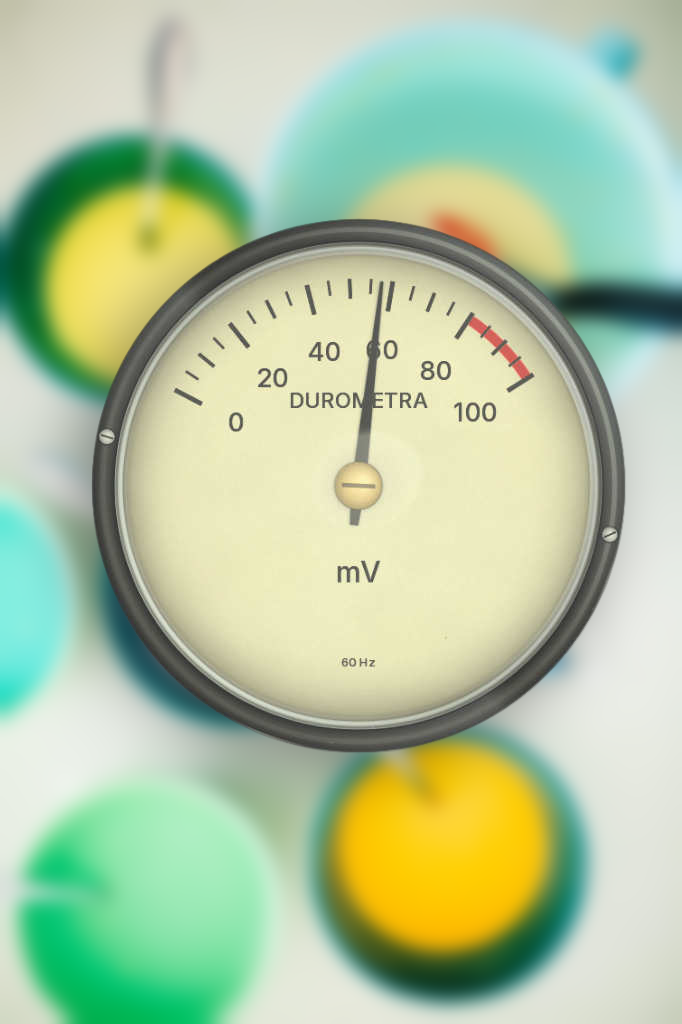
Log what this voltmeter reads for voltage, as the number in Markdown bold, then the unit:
**57.5** mV
